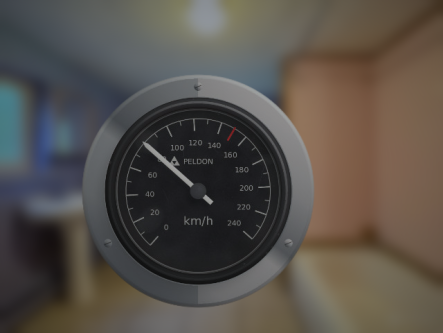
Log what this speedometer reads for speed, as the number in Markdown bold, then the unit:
**80** km/h
